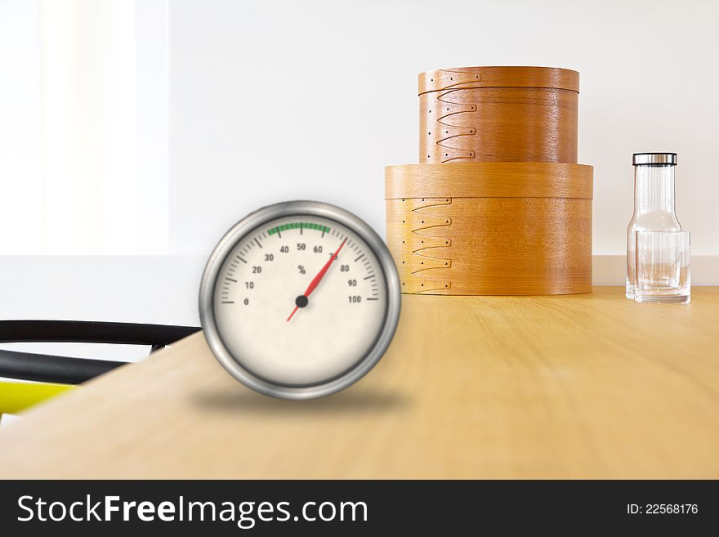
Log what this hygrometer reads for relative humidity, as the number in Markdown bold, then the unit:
**70** %
